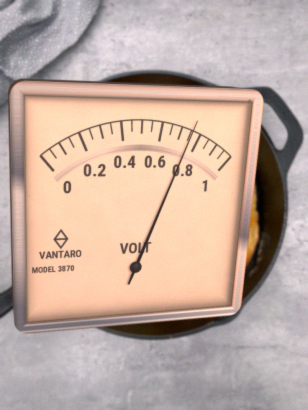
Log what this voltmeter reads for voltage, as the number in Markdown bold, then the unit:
**0.75** V
